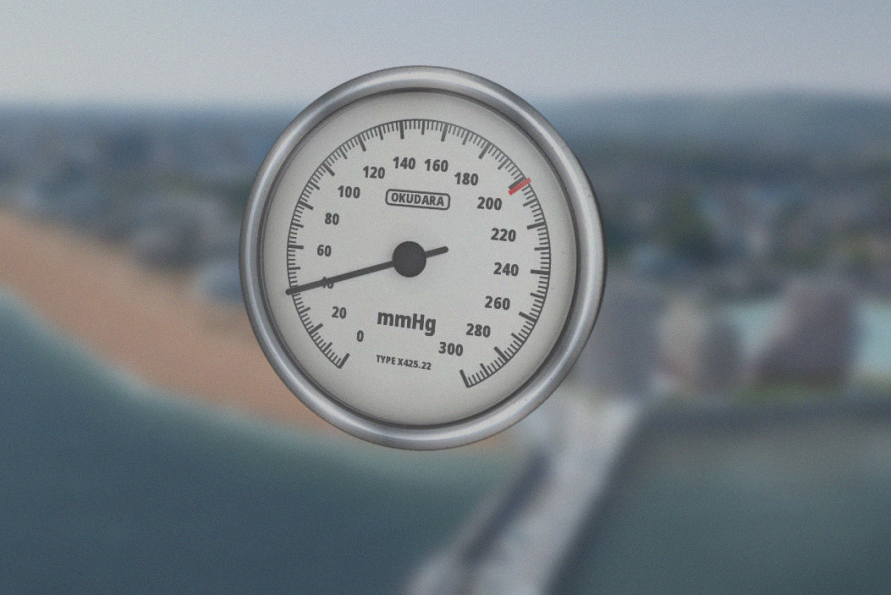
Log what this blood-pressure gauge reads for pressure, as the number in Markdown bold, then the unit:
**40** mmHg
